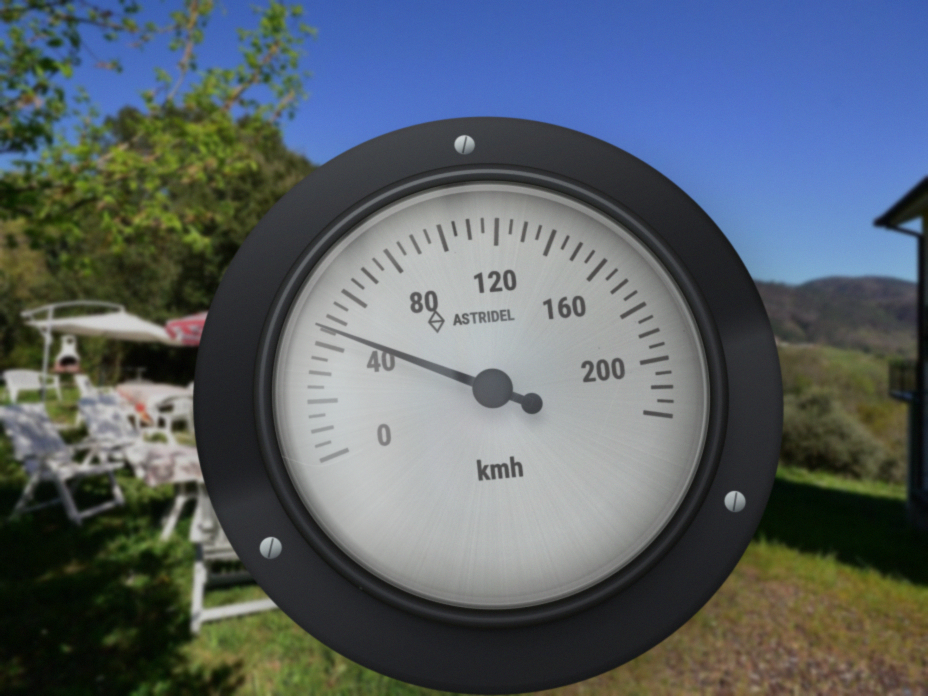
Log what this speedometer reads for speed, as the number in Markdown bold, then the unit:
**45** km/h
